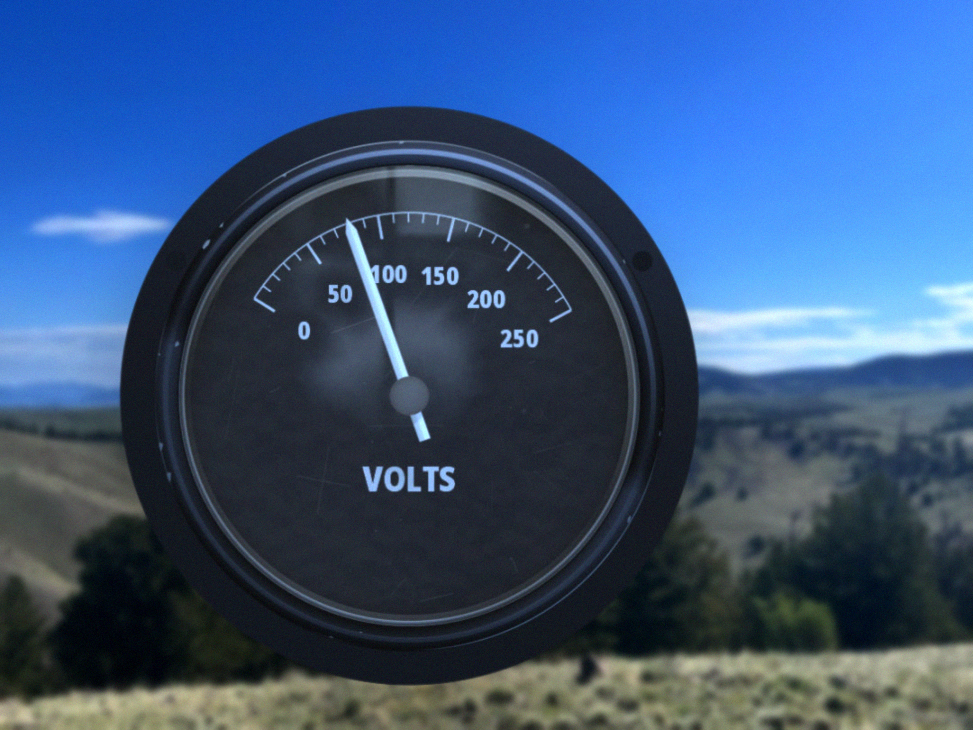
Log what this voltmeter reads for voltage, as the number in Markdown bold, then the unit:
**80** V
